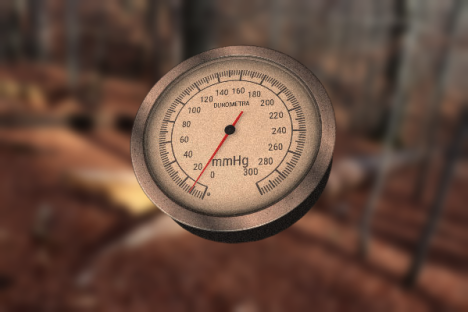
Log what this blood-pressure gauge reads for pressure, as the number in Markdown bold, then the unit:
**10** mmHg
